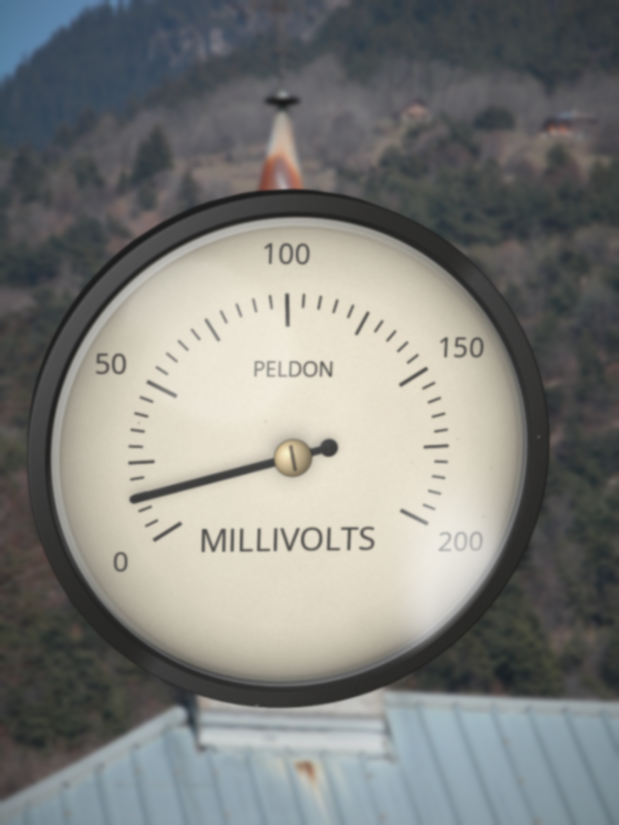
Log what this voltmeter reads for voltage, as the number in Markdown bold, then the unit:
**15** mV
